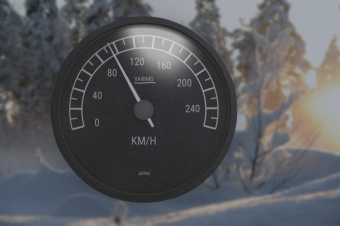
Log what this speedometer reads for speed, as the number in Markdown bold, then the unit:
**95** km/h
